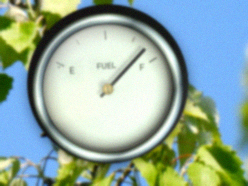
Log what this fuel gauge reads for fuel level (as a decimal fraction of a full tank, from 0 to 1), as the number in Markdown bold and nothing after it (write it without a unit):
**0.875**
